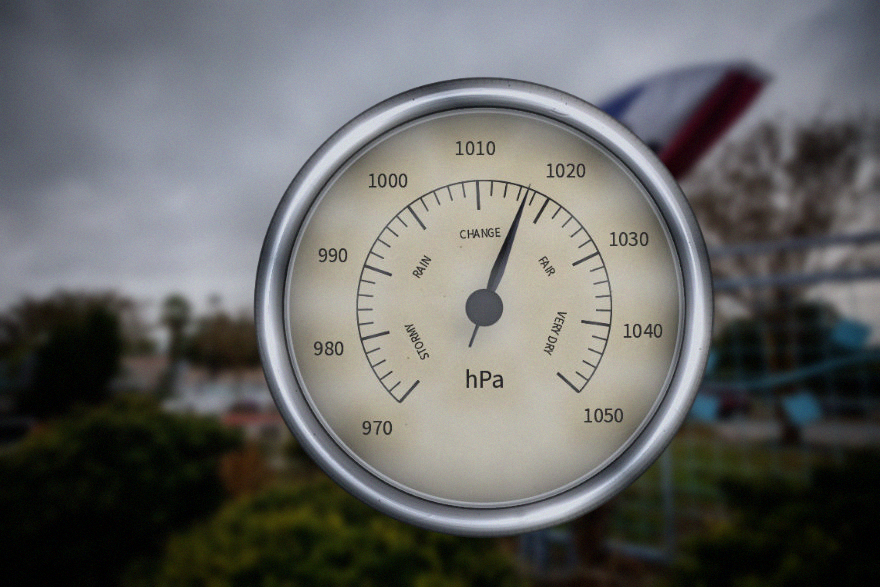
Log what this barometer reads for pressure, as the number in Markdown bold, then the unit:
**1017** hPa
